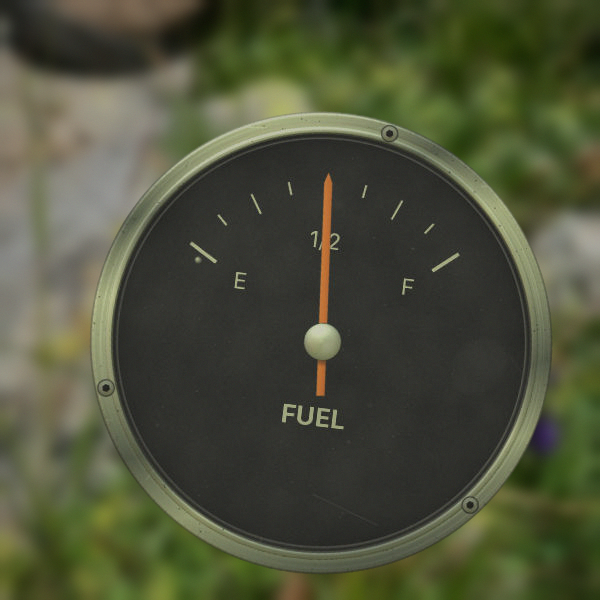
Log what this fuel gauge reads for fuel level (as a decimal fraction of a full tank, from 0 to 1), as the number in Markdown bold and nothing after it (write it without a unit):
**0.5**
